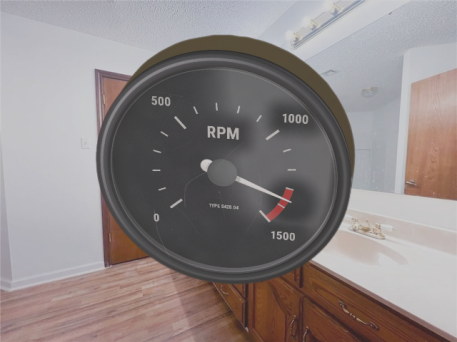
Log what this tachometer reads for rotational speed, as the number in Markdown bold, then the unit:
**1350** rpm
